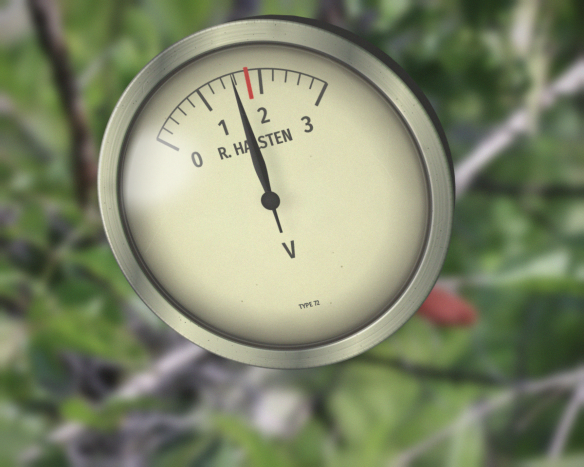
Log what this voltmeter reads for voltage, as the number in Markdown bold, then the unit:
**1.6** V
